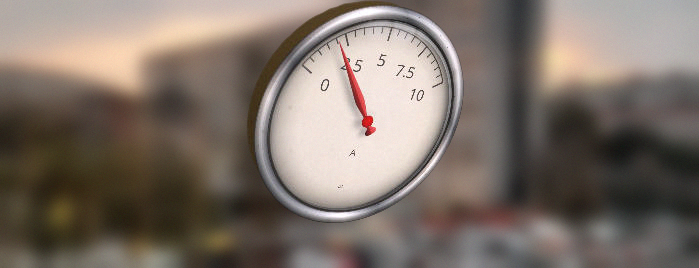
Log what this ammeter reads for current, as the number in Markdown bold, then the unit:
**2** A
